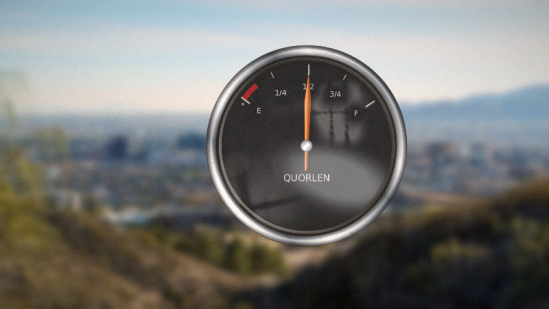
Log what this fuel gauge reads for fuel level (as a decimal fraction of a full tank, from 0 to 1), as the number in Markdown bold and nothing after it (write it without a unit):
**0.5**
